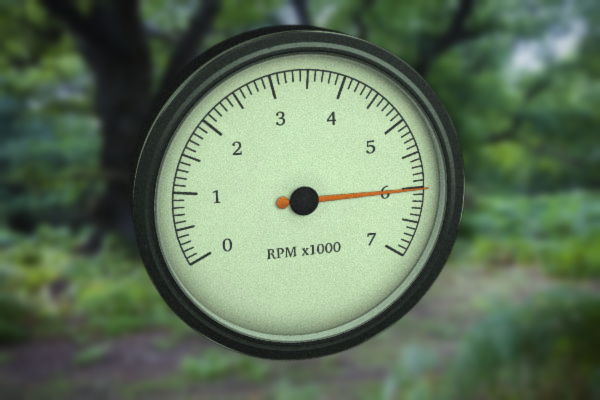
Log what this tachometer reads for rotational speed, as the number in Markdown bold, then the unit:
**6000** rpm
